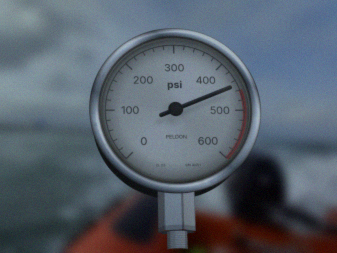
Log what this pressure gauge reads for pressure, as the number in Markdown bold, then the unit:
**450** psi
